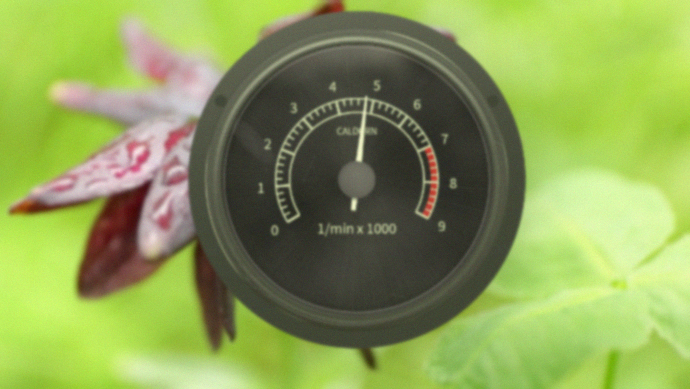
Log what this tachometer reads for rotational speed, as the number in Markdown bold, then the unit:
**4800** rpm
